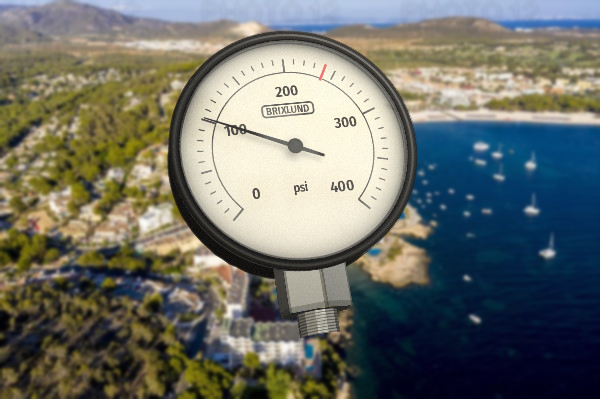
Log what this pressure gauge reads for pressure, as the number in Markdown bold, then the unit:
**100** psi
